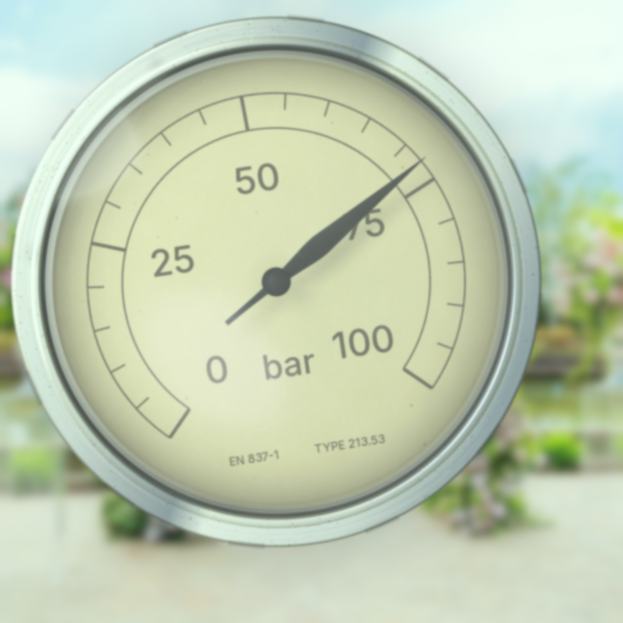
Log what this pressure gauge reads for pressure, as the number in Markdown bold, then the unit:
**72.5** bar
